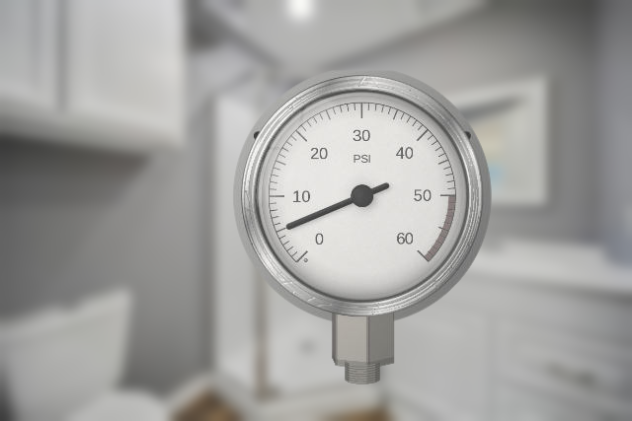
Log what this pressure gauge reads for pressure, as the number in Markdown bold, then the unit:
**5** psi
